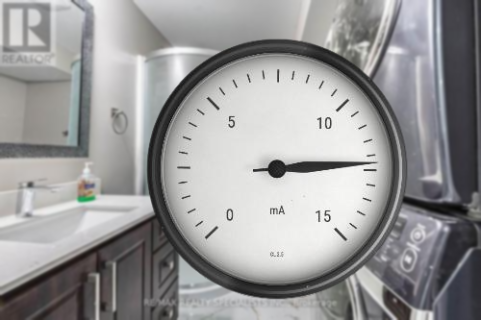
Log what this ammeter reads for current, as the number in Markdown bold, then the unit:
**12.25** mA
